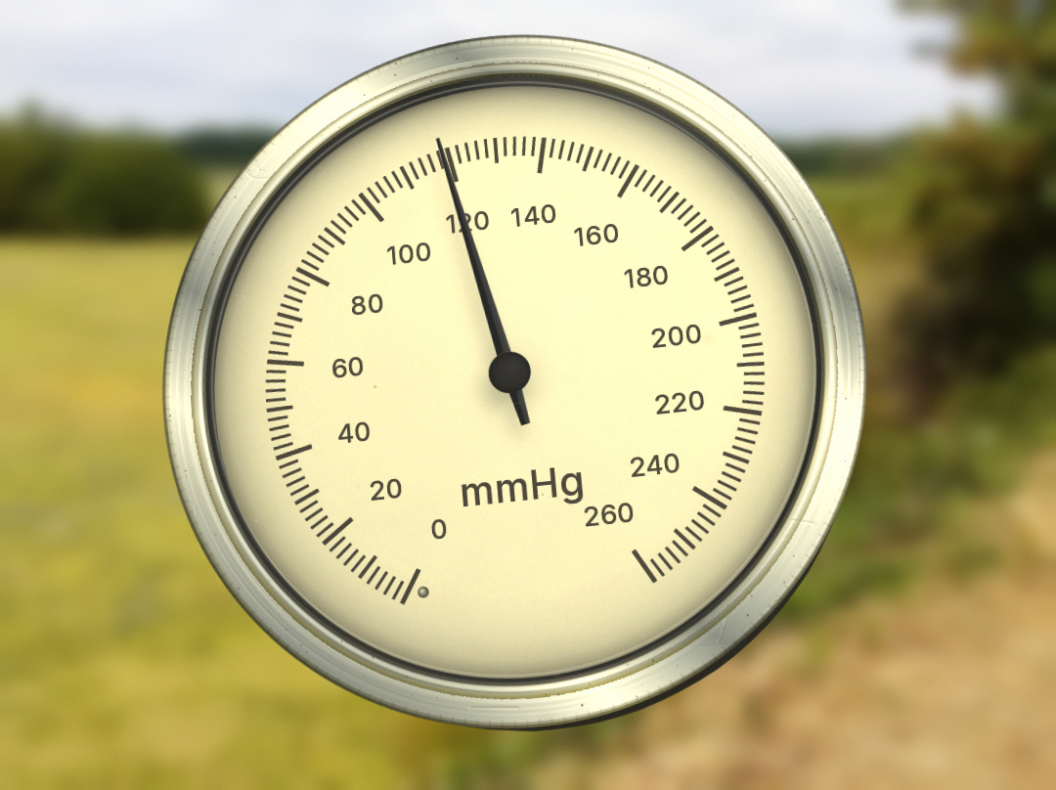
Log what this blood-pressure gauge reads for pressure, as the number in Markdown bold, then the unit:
**119** mmHg
